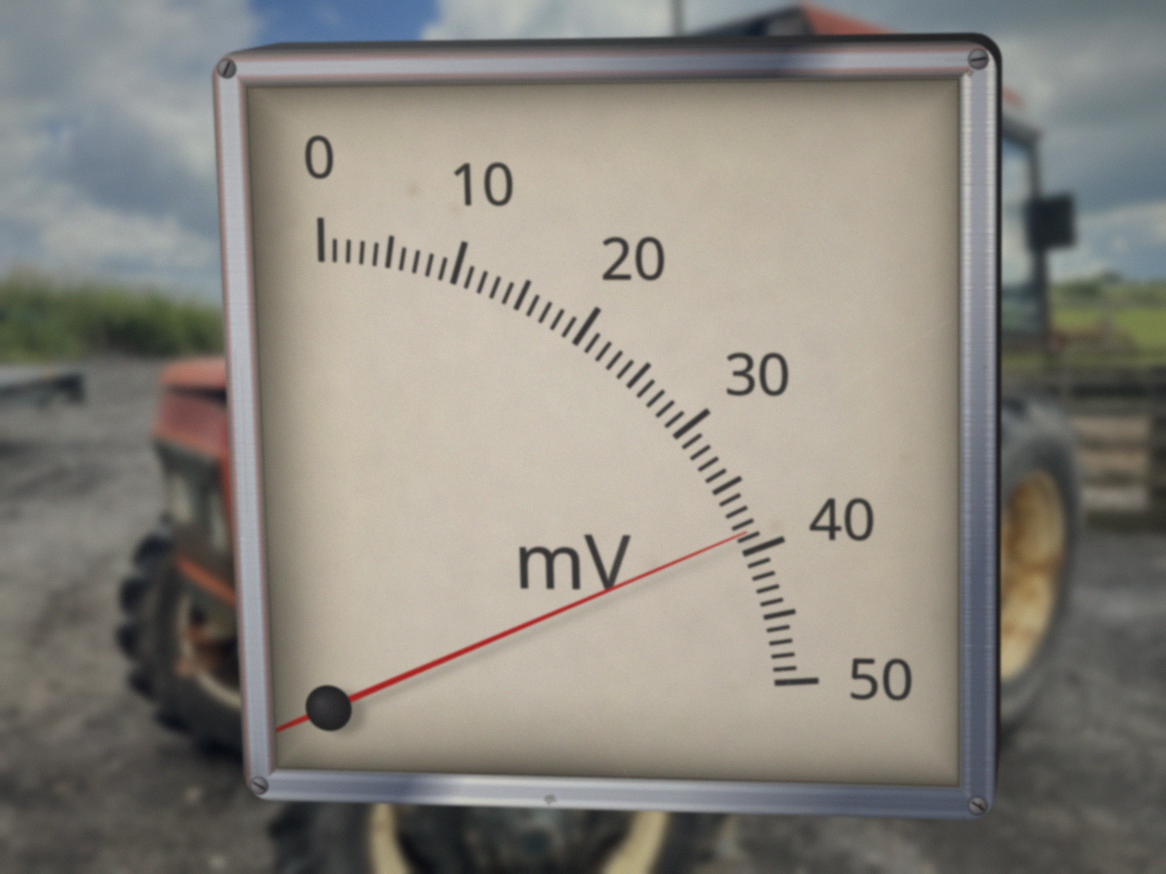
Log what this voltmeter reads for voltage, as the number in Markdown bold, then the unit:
**38.5** mV
